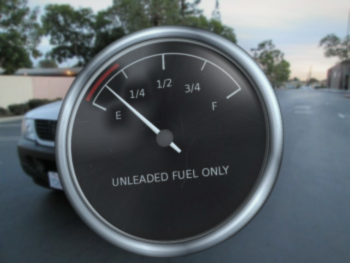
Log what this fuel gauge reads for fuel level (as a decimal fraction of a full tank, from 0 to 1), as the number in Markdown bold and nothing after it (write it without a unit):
**0.125**
